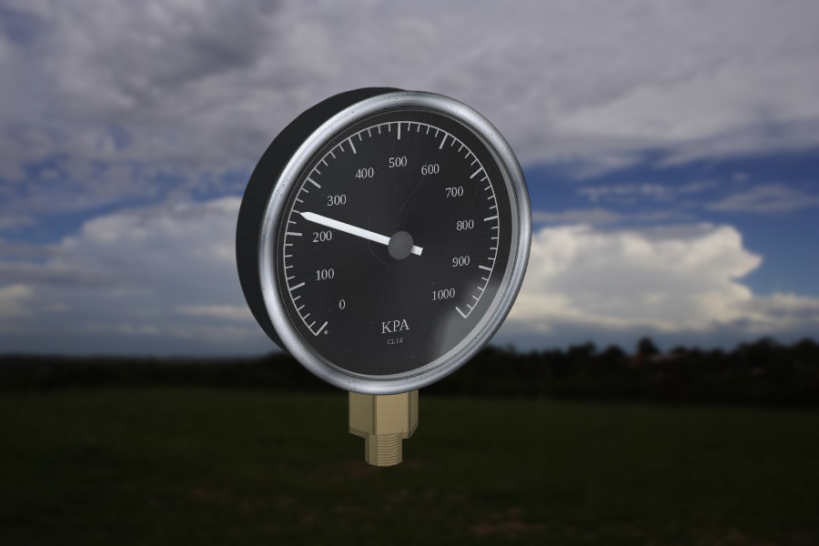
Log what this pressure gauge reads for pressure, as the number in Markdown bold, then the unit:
**240** kPa
